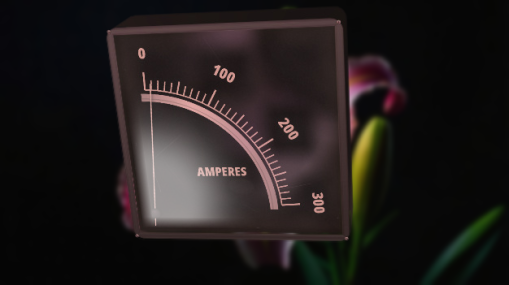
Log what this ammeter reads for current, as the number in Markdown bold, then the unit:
**10** A
